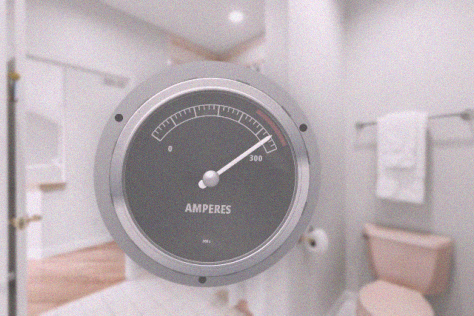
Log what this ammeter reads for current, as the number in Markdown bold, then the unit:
**270** A
